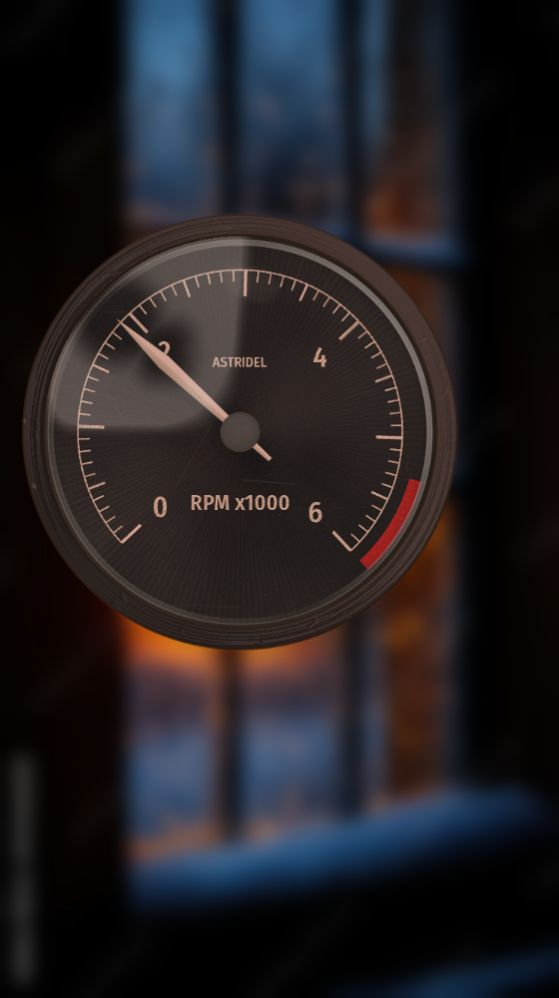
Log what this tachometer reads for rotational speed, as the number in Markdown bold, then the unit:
**1900** rpm
